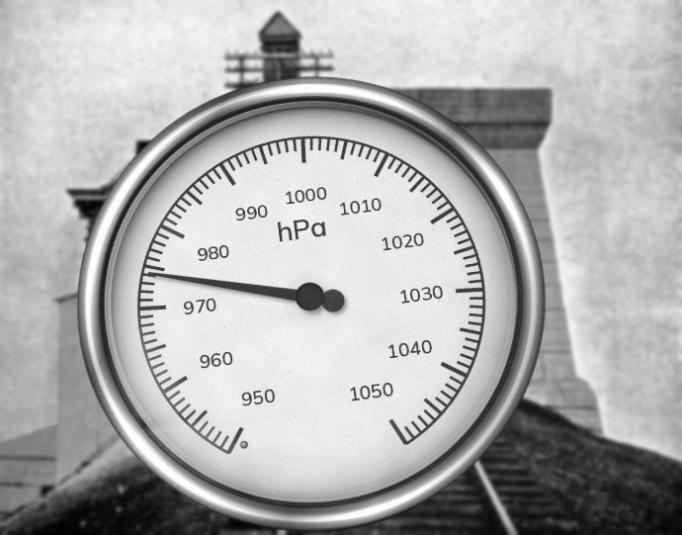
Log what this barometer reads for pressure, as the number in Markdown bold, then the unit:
**974** hPa
